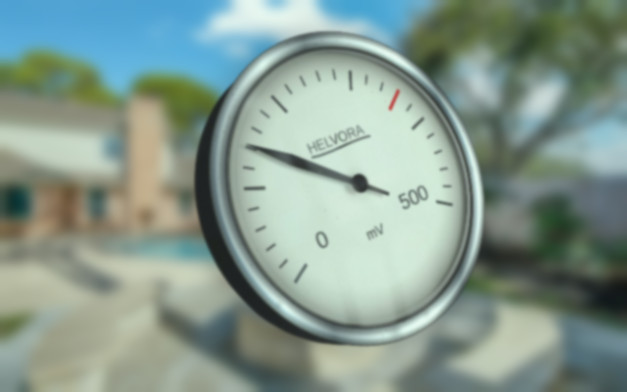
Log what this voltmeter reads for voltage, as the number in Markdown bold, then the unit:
**140** mV
